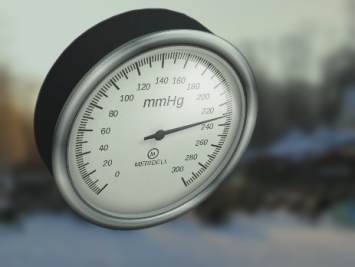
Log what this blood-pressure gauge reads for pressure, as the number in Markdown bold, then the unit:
**230** mmHg
